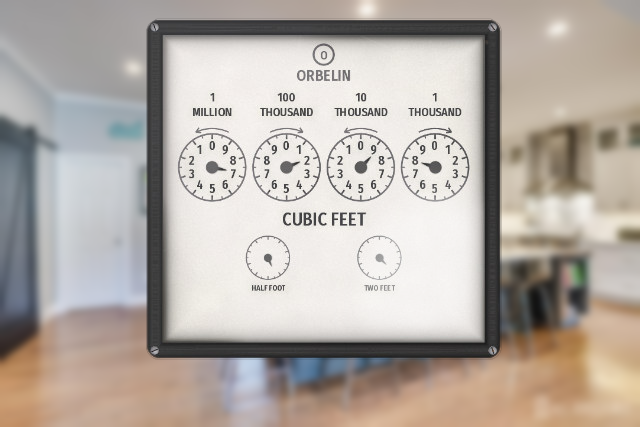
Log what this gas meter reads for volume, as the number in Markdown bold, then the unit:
**718800** ft³
